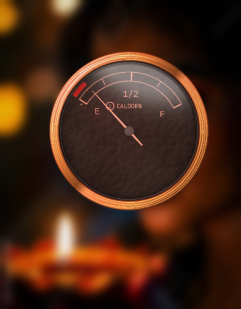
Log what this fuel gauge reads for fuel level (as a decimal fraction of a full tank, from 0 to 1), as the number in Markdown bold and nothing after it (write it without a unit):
**0.125**
